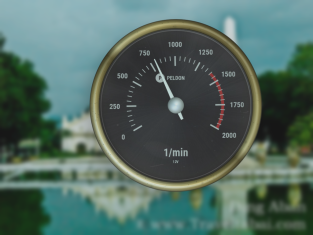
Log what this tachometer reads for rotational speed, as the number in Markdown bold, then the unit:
**800** rpm
